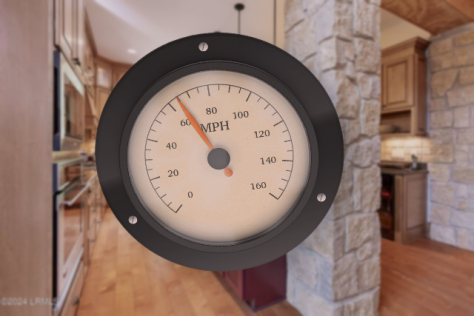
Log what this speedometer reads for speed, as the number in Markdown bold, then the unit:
**65** mph
